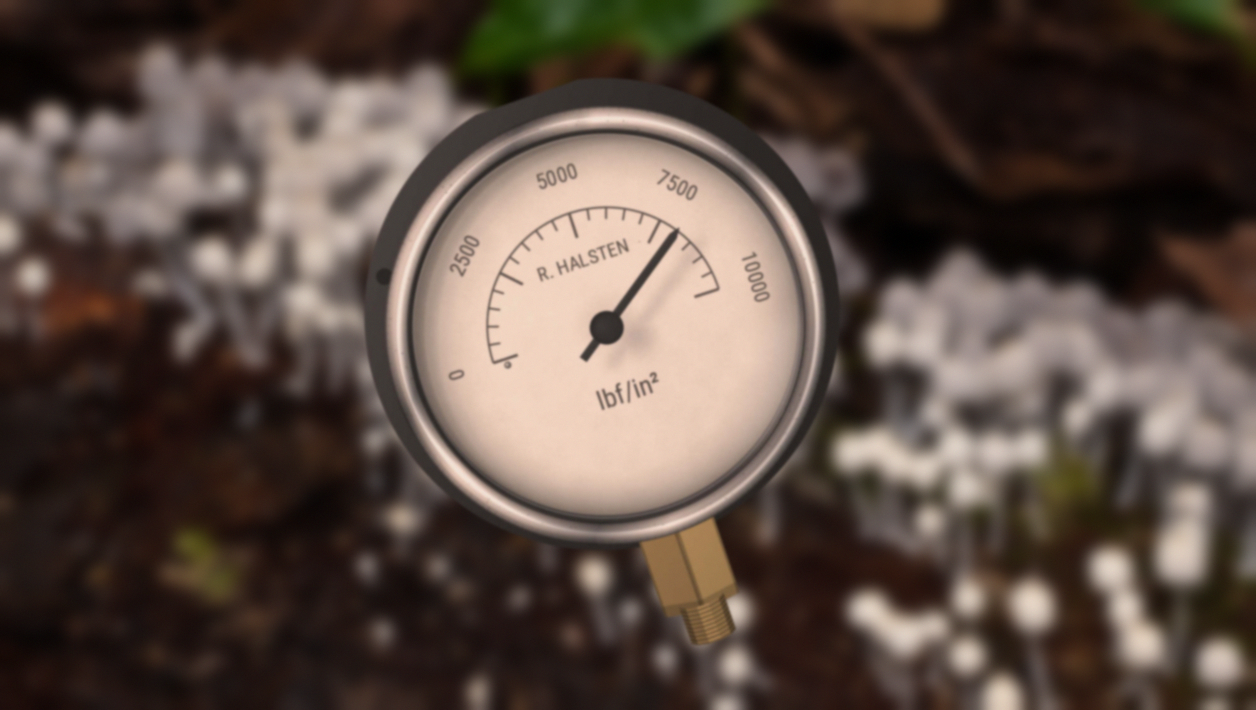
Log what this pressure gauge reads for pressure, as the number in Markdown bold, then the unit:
**8000** psi
